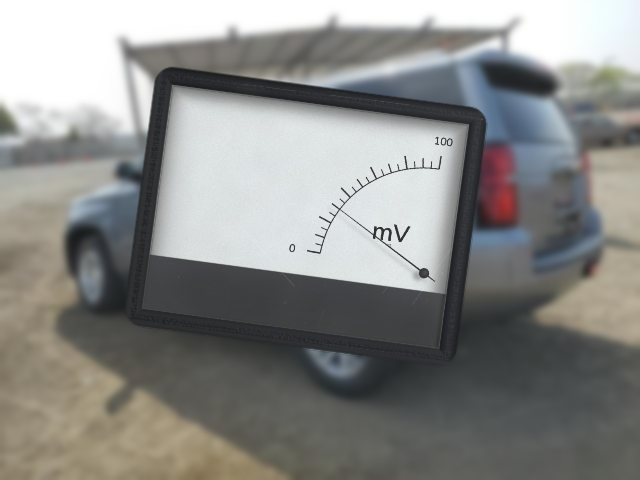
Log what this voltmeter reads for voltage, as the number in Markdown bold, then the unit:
**30** mV
